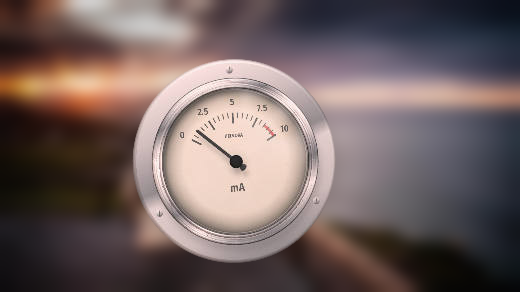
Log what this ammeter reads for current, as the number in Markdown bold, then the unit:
**1** mA
